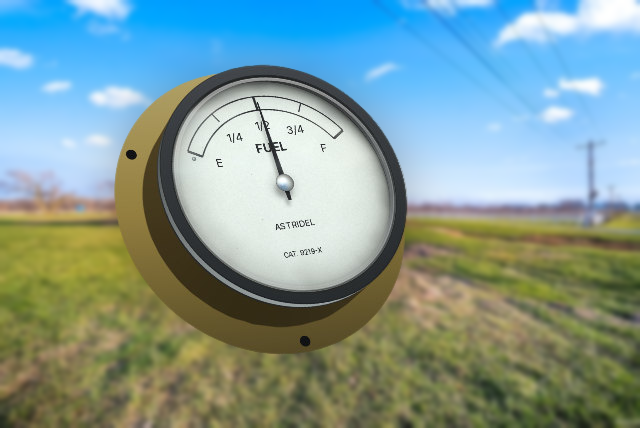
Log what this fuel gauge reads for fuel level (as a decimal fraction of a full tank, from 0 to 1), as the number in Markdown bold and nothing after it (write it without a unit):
**0.5**
